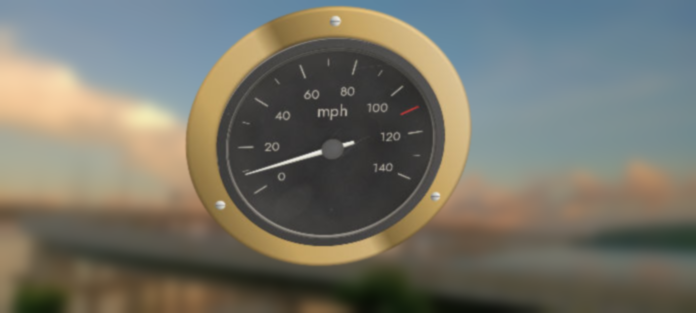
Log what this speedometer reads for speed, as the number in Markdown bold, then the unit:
**10** mph
